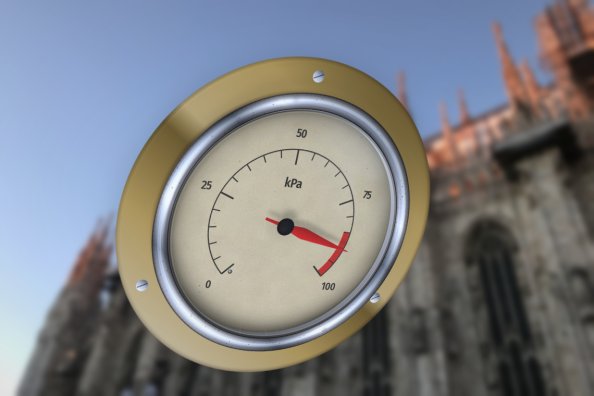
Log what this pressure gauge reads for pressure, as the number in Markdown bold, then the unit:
**90** kPa
